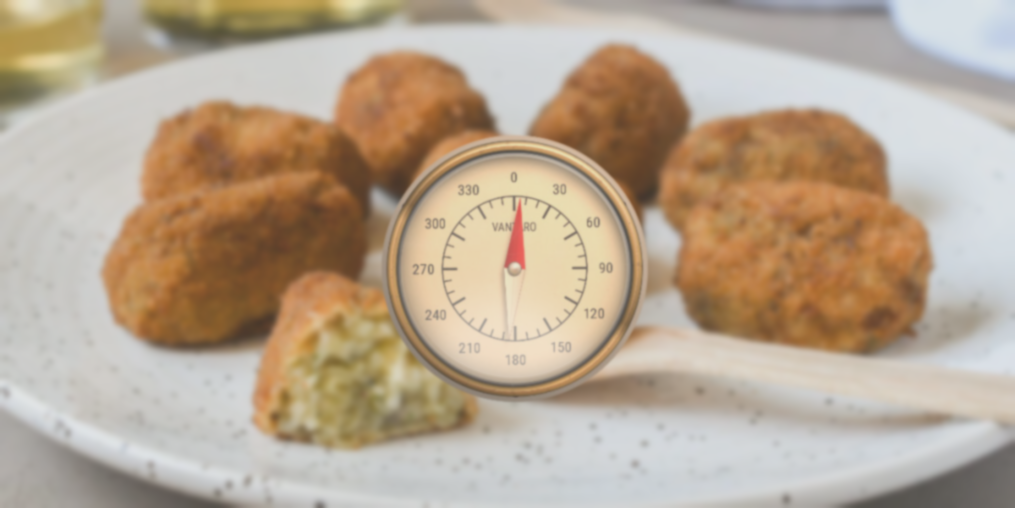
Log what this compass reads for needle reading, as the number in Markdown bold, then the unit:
**5** °
